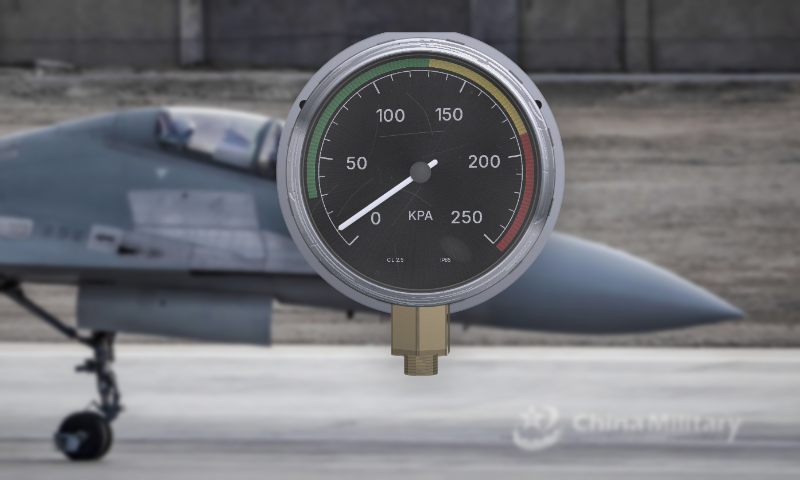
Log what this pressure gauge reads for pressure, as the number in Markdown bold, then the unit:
**10** kPa
